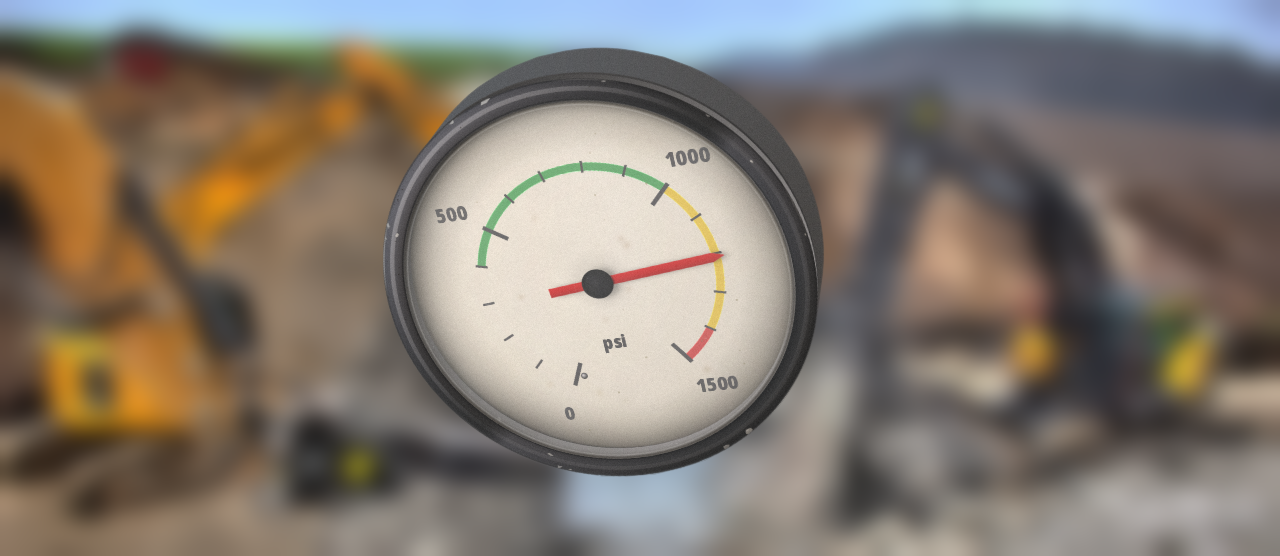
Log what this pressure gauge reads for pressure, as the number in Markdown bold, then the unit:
**1200** psi
